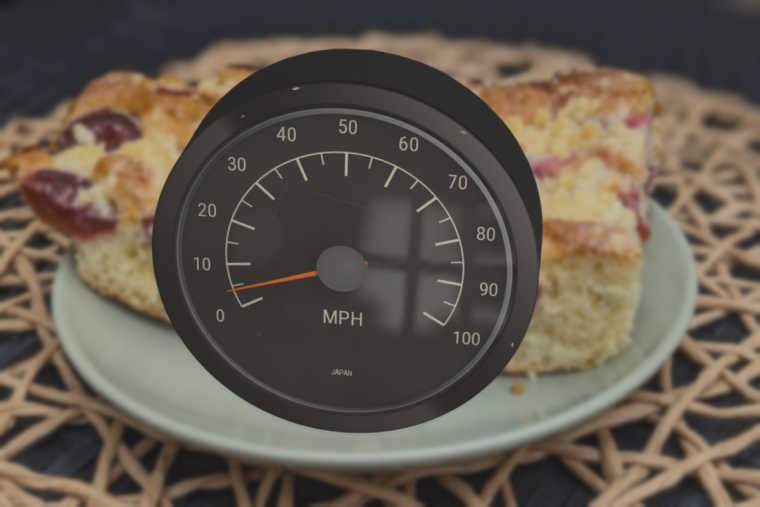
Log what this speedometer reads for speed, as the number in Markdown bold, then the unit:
**5** mph
